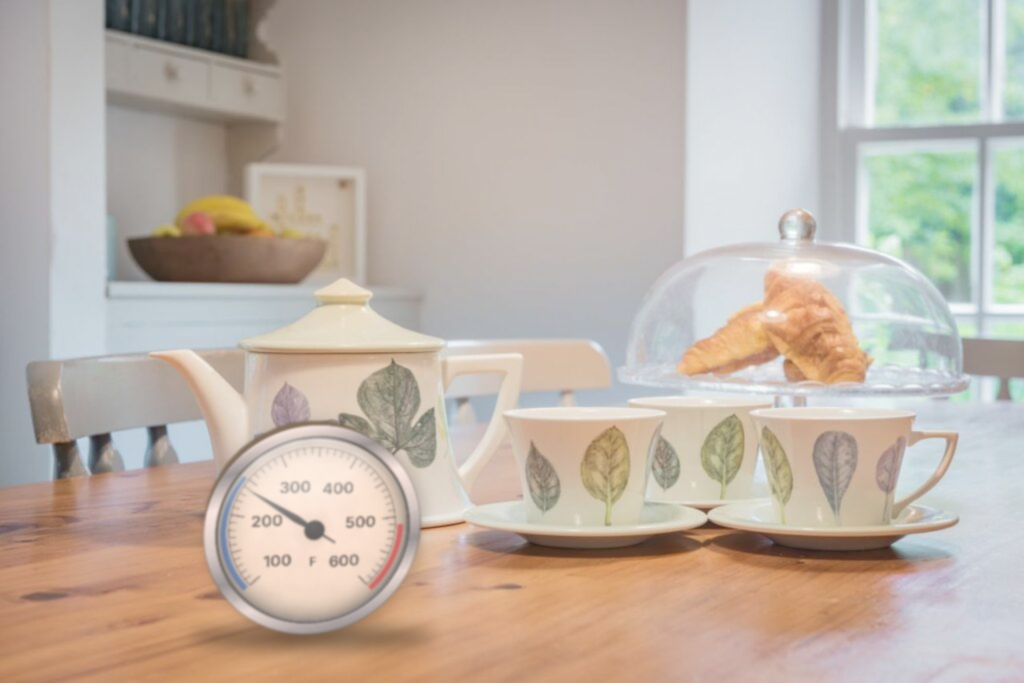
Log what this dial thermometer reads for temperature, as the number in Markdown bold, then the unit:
**240** °F
